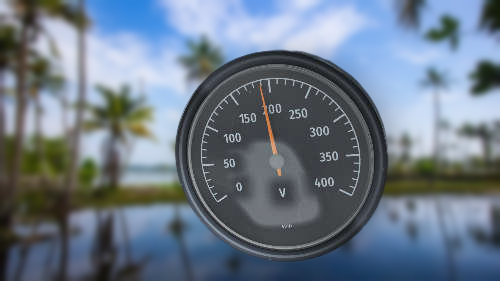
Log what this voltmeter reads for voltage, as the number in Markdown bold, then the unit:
**190** V
